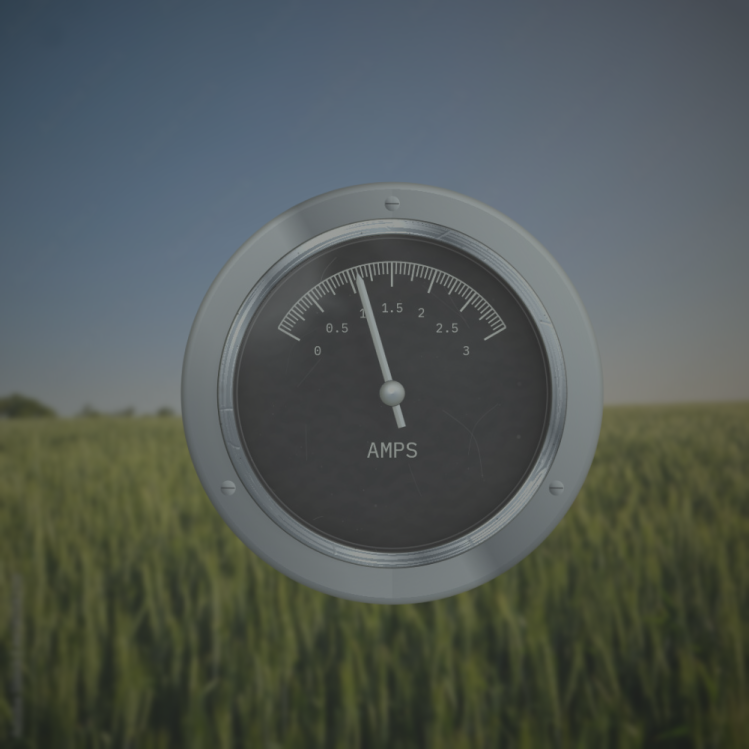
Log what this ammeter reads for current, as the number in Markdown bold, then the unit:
**1.1** A
